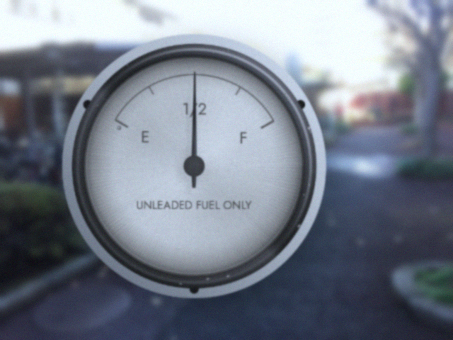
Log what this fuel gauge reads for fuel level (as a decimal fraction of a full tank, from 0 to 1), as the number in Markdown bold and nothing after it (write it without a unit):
**0.5**
